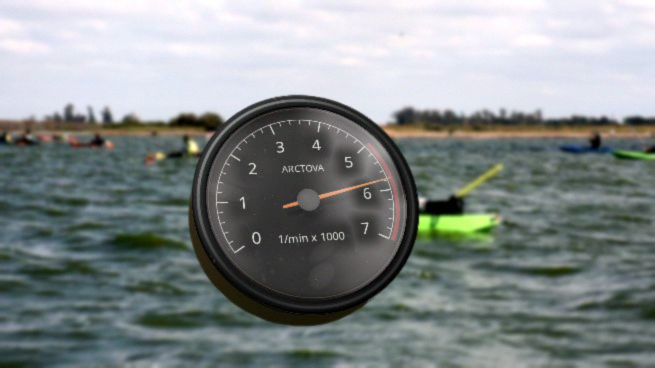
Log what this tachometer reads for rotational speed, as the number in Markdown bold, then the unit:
**5800** rpm
